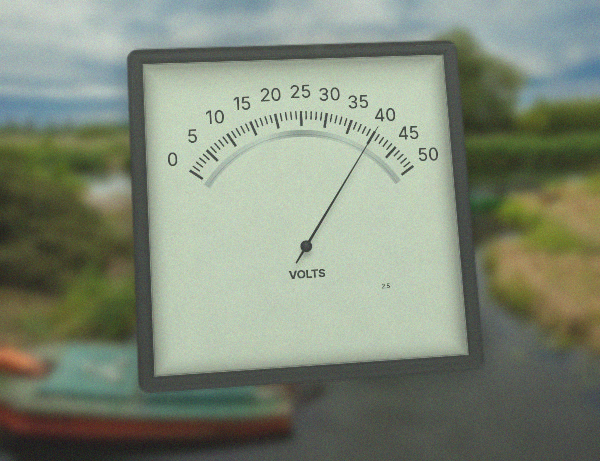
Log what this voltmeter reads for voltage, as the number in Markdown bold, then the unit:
**40** V
